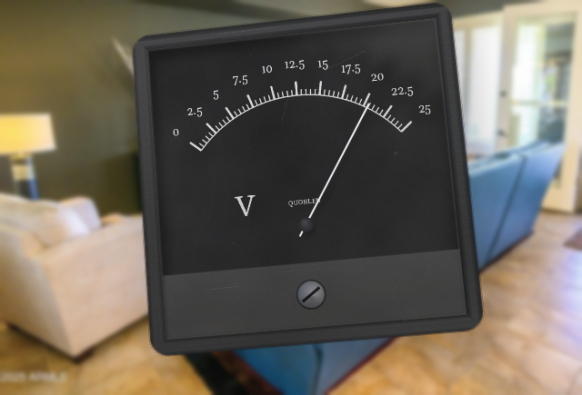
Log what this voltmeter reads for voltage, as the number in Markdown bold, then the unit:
**20.5** V
